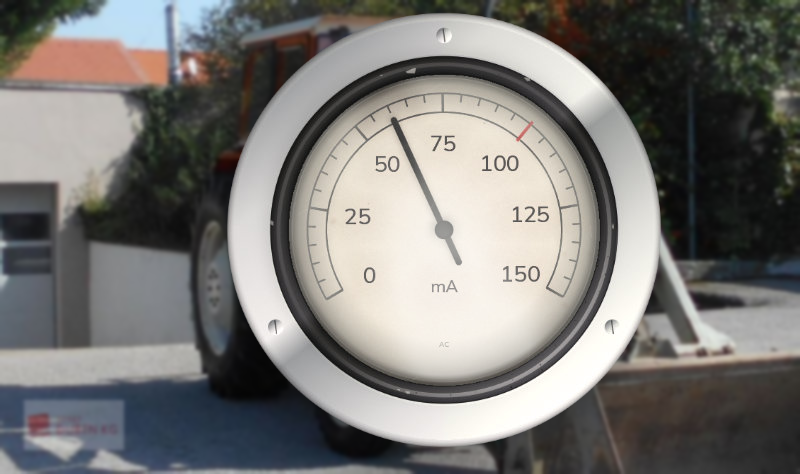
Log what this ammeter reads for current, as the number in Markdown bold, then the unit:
**60** mA
